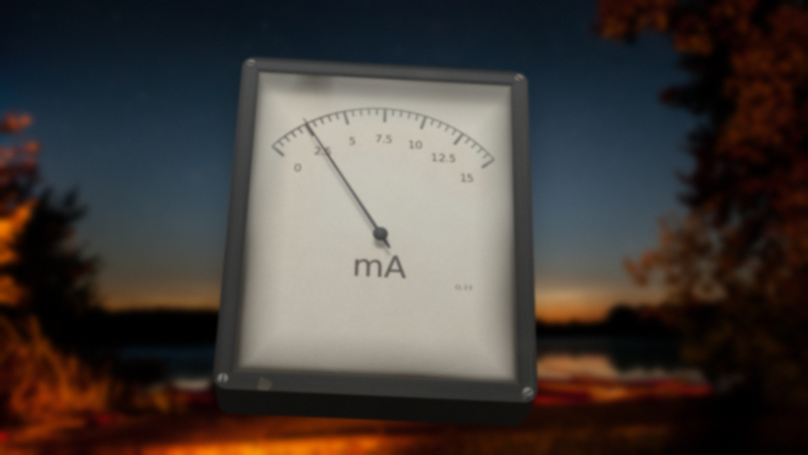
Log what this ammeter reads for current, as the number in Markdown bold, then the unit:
**2.5** mA
